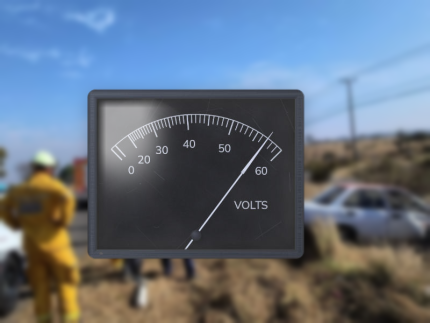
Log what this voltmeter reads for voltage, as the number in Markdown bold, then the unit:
**57** V
